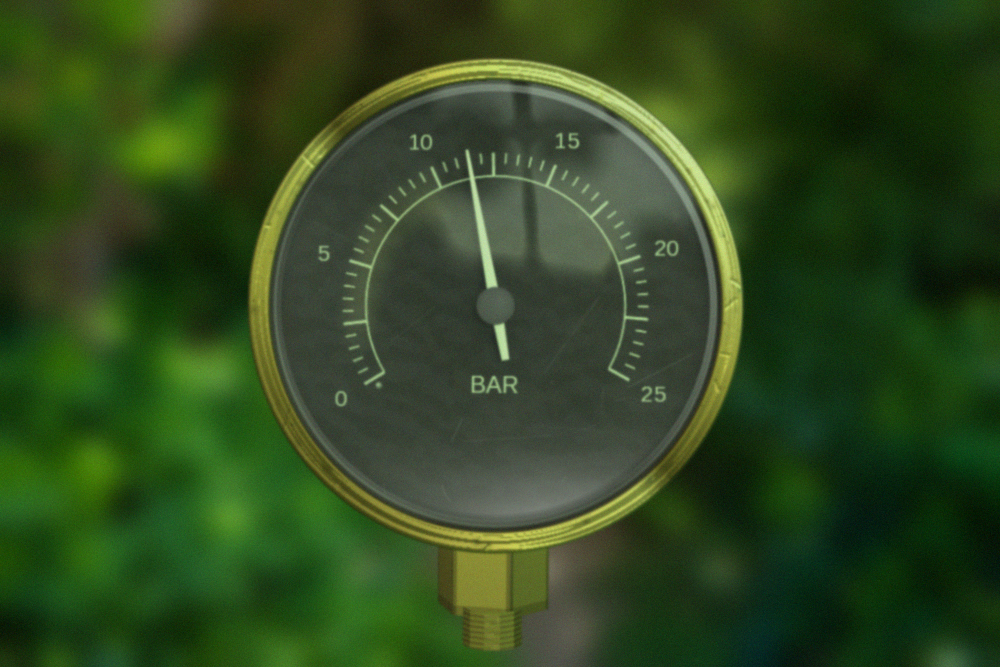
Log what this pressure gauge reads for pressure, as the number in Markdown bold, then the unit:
**11.5** bar
